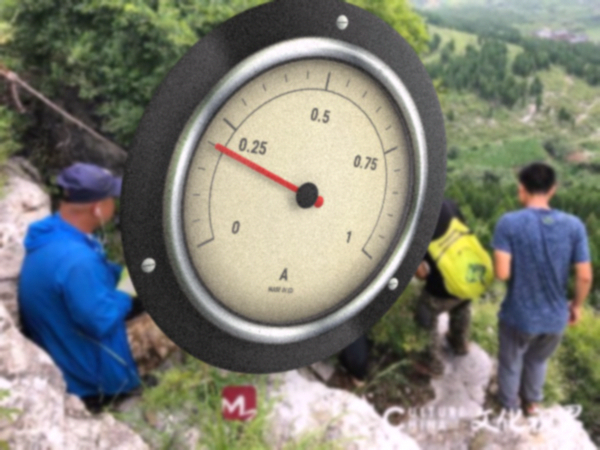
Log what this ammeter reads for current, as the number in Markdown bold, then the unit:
**0.2** A
